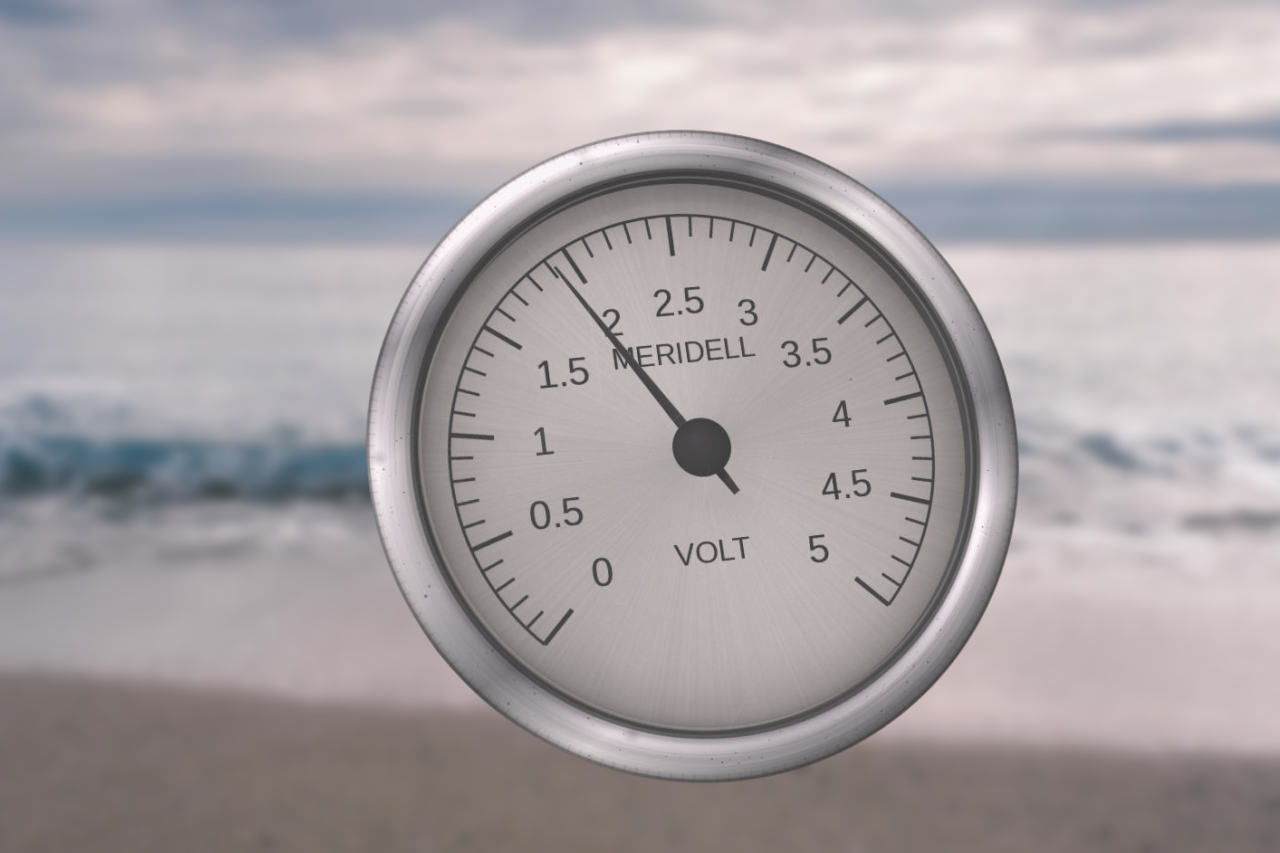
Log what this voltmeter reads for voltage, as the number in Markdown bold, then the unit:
**1.9** V
